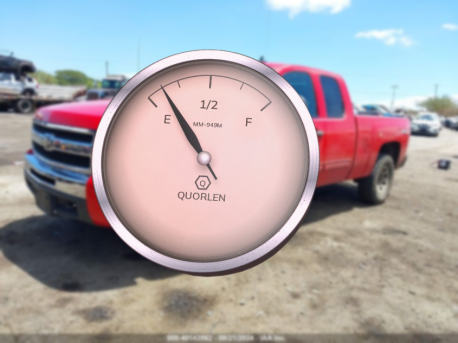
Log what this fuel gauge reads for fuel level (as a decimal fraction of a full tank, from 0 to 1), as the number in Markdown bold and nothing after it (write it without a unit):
**0.125**
